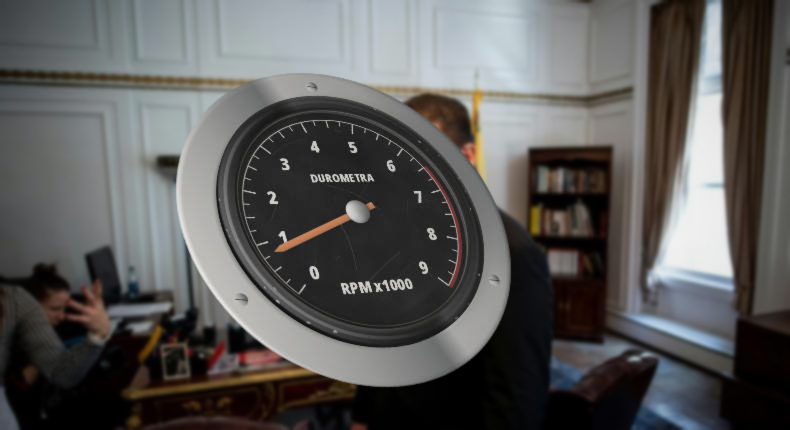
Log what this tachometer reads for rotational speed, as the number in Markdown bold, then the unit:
**750** rpm
